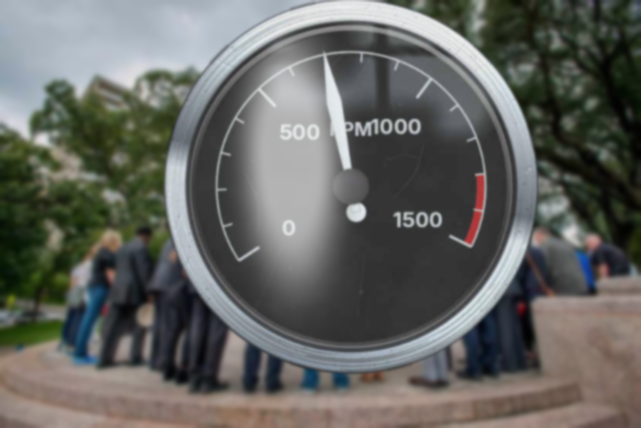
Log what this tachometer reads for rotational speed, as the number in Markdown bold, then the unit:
**700** rpm
